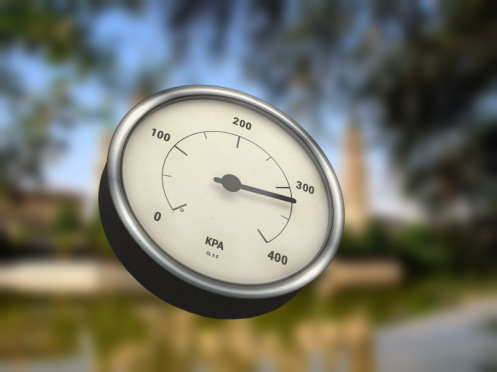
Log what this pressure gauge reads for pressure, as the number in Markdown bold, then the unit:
**325** kPa
